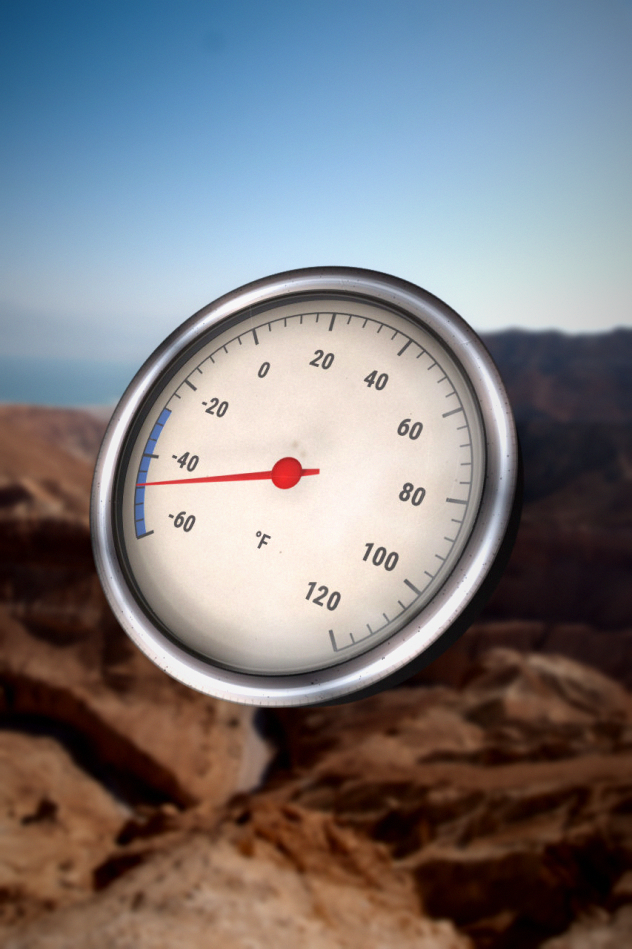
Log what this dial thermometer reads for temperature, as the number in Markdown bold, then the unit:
**-48** °F
